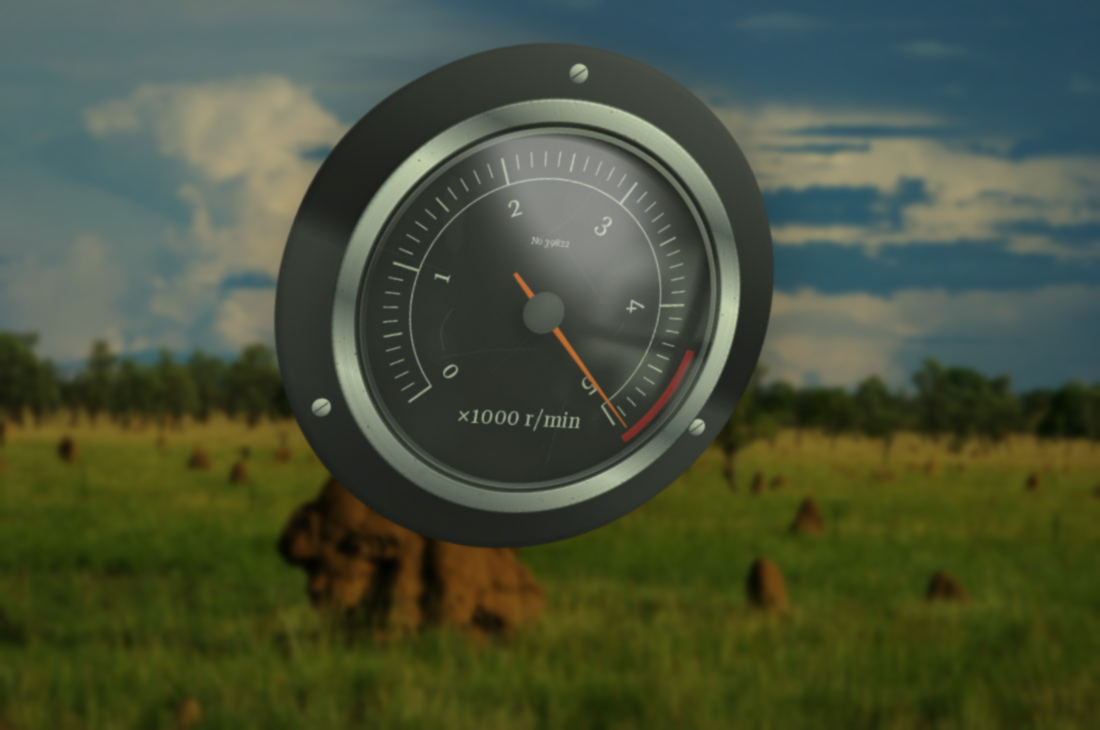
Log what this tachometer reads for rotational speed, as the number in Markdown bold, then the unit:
**4950** rpm
